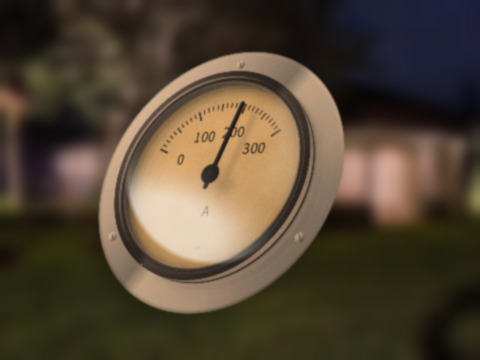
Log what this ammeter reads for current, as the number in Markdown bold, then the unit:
**200** A
